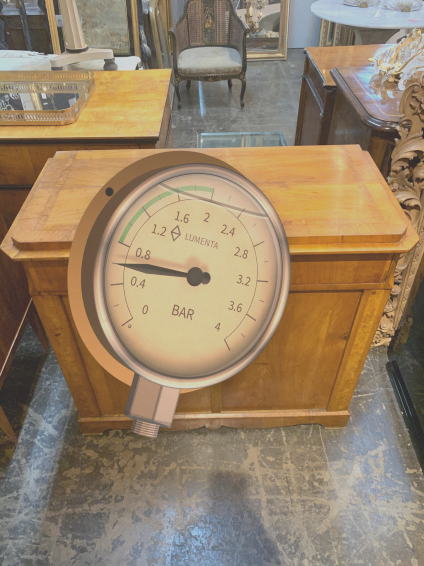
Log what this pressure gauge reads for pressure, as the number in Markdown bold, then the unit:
**0.6** bar
